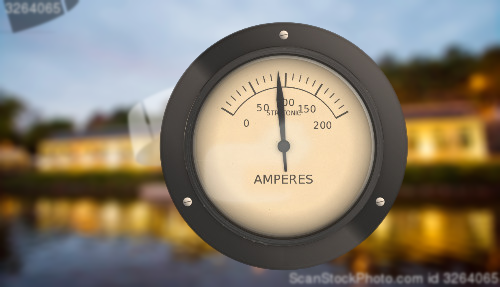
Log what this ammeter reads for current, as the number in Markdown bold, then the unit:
**90** A
